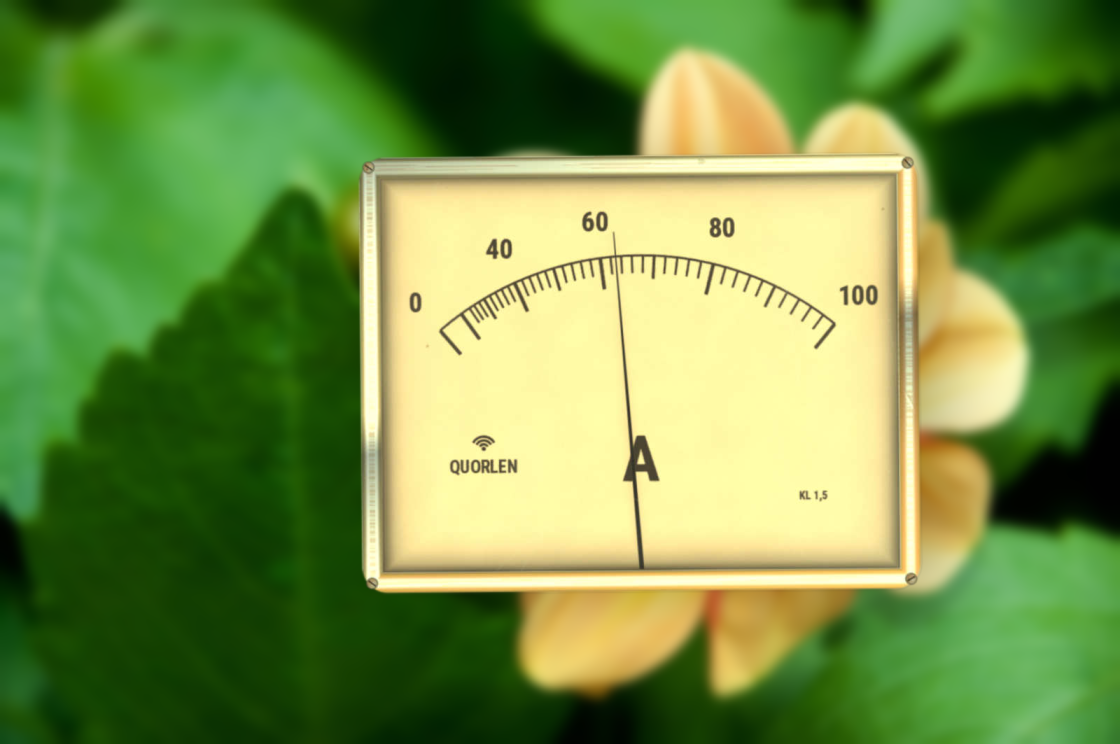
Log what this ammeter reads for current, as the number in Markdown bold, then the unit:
**63** A
